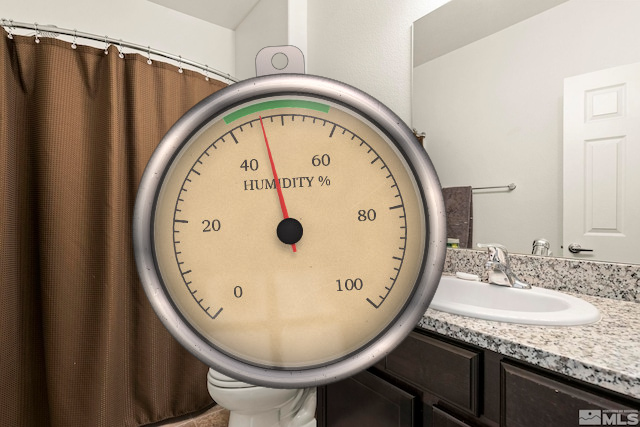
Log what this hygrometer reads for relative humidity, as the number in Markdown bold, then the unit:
**46** %
